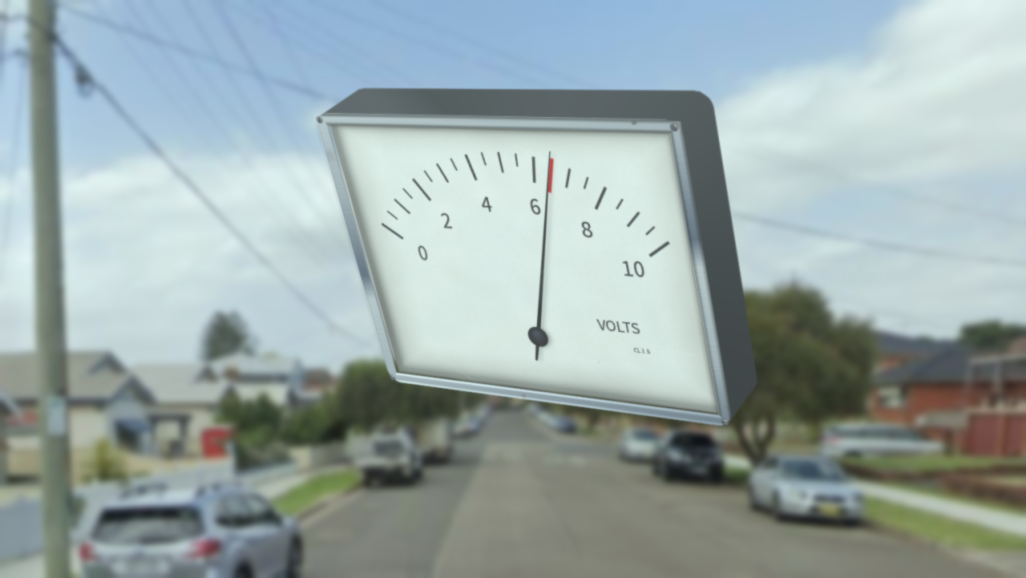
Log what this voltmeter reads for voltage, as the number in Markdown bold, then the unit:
**6.5** V
